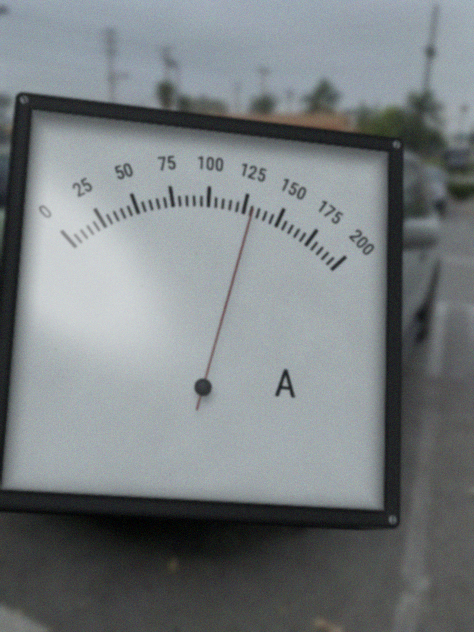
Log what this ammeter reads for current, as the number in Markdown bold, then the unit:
**130** A
